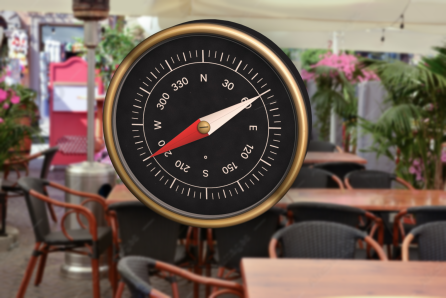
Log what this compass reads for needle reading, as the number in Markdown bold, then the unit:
**240** °
